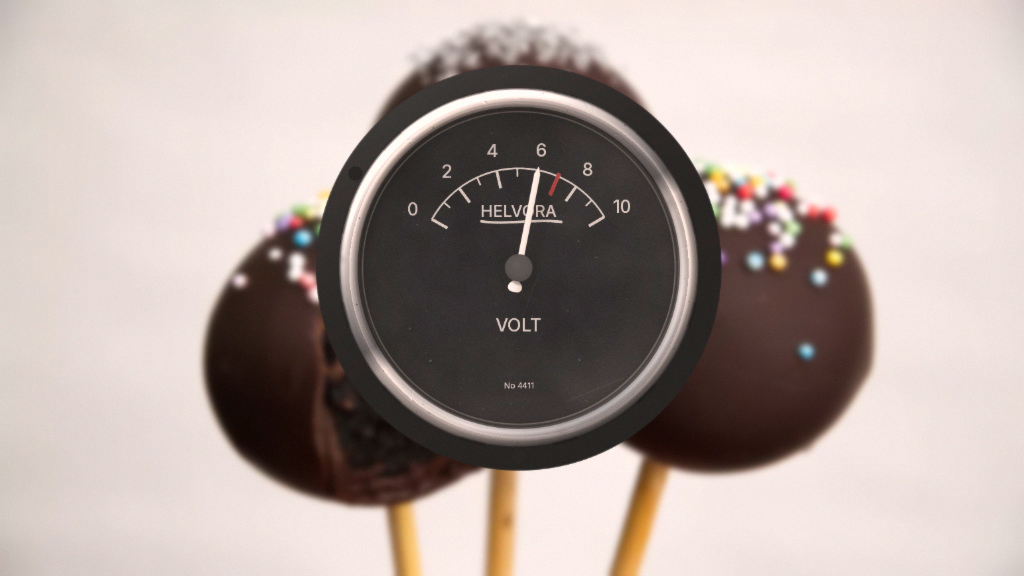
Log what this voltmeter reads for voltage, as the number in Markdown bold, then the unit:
**6** V
